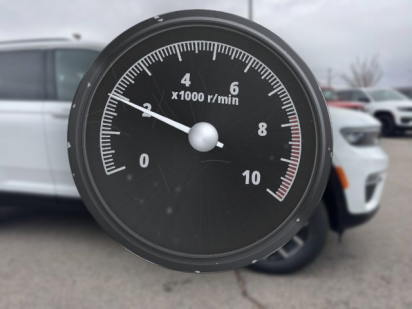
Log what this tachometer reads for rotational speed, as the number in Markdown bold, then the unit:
**1900** rpm
